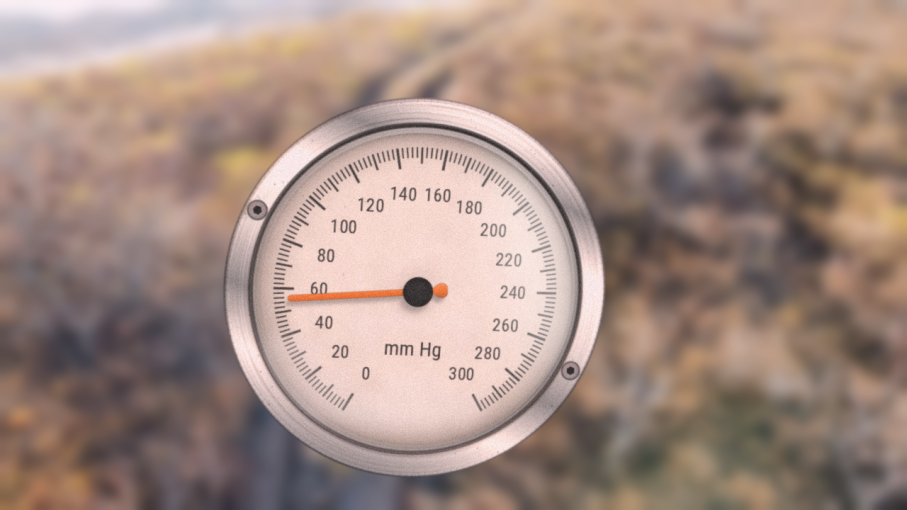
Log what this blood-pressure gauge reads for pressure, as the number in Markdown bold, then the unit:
**56** mmHg
